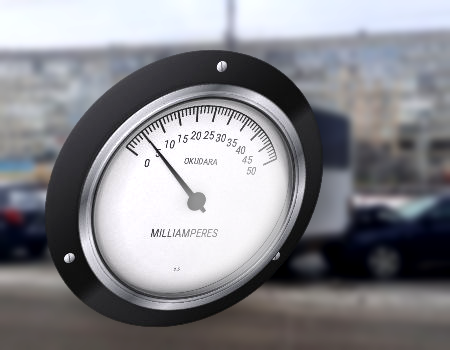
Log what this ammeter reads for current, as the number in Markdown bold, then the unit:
**5** mA
